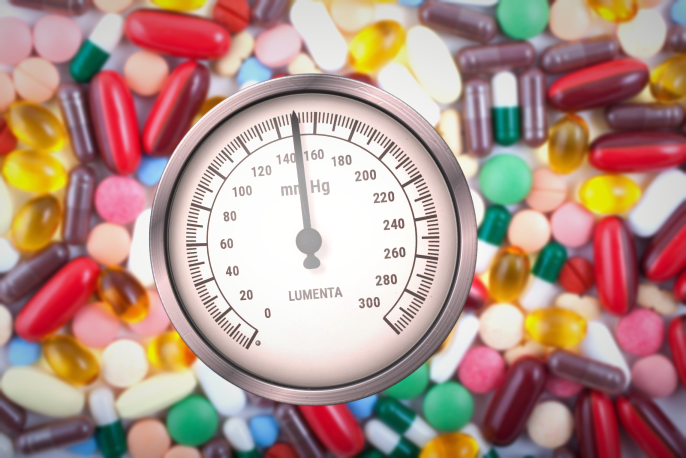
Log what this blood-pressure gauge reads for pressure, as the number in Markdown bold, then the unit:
**150** mmHg
